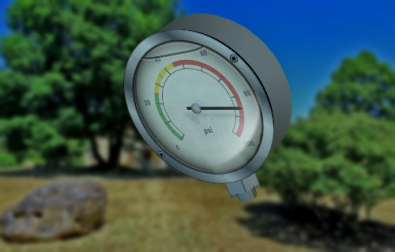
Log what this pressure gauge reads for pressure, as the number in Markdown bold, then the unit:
**85** psi
